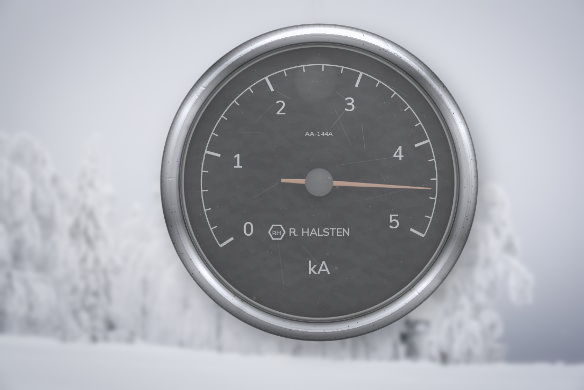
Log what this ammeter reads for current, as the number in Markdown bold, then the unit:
**4.5** kA
